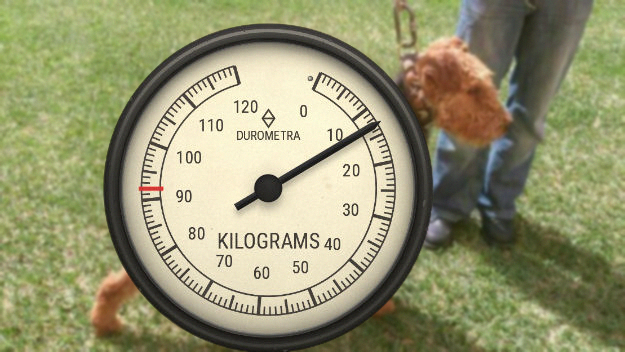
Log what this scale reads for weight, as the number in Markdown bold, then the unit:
**13** kg
